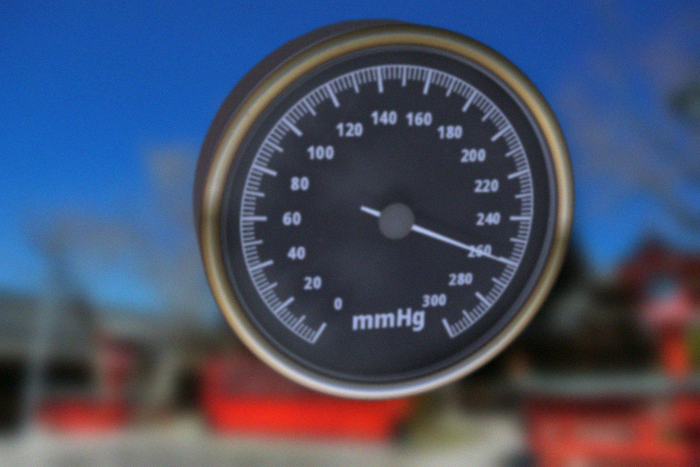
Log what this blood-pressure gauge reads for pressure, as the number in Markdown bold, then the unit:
**260** mmHg
